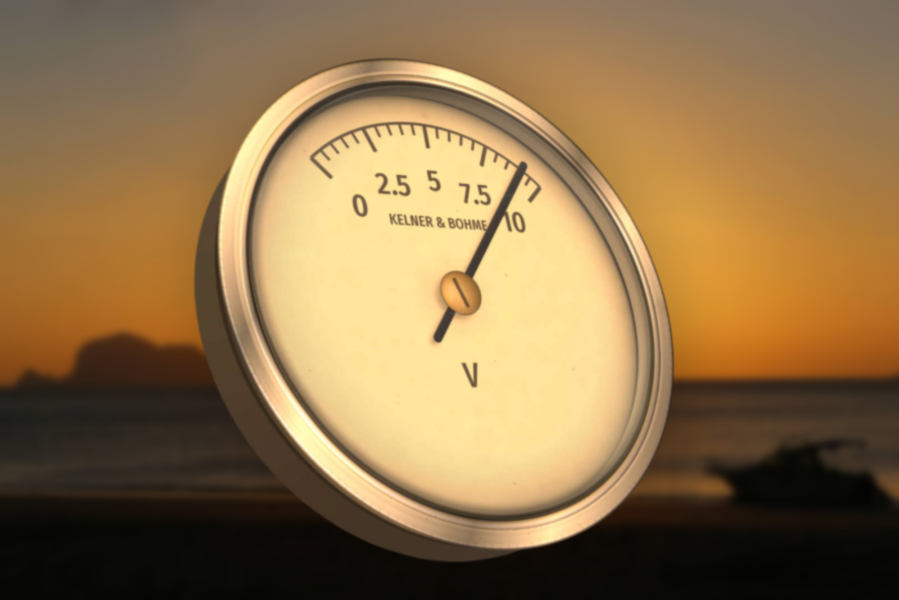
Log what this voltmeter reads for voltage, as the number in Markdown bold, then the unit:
**9** V
